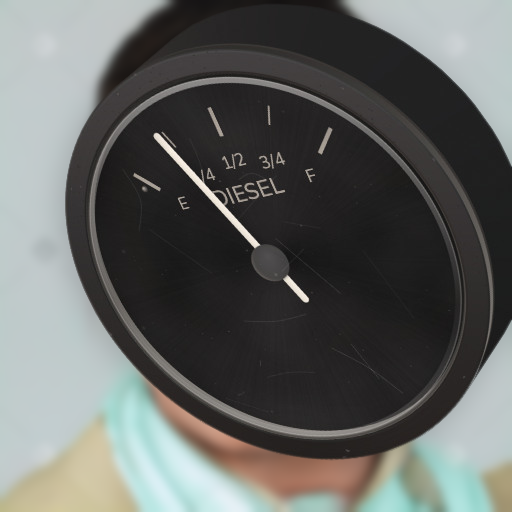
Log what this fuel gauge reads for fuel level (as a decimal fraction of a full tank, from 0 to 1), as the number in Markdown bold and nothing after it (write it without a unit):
**0.25**
